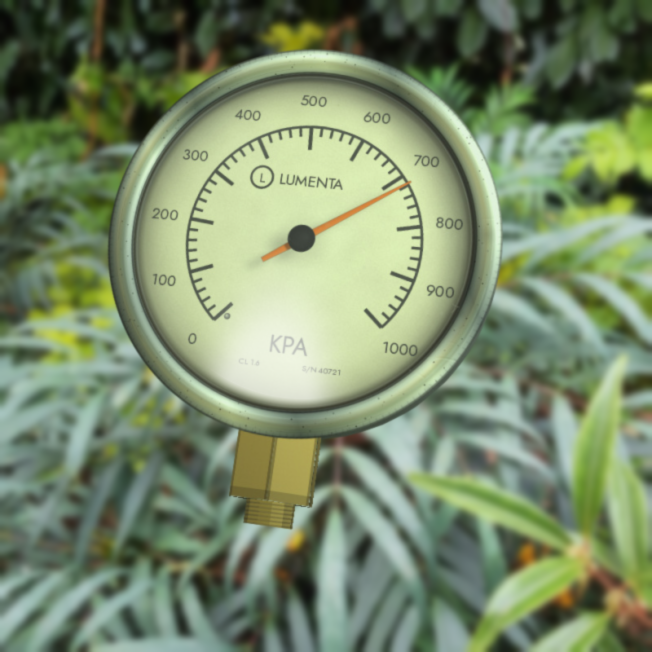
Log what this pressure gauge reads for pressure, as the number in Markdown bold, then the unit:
**720** kPa
